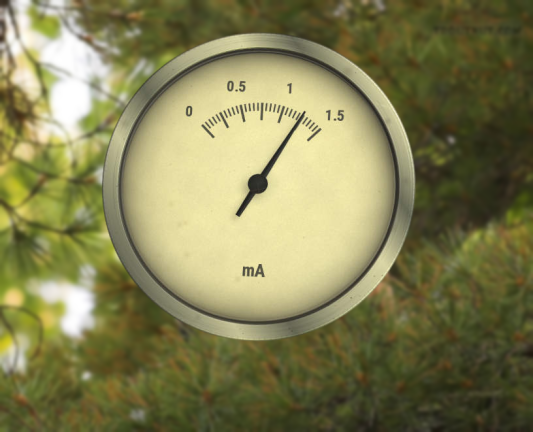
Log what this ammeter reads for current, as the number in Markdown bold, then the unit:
**1.25** mA
